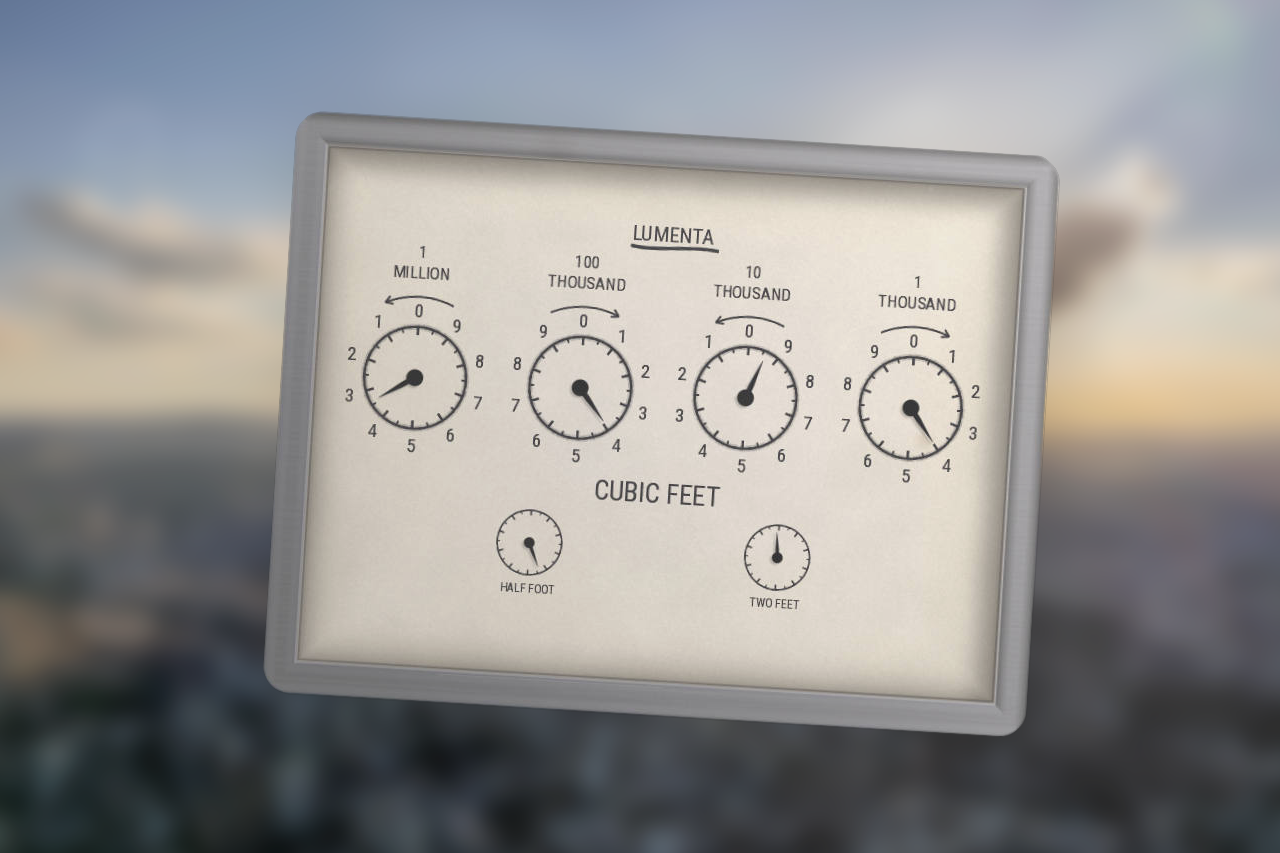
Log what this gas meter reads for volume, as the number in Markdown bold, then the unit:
**339400** ft³
